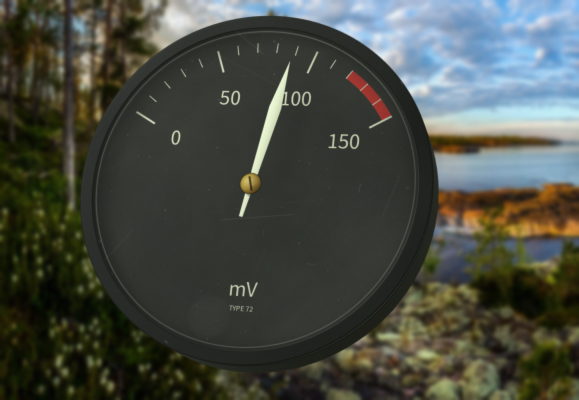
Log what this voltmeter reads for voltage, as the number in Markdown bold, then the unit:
**90** mV
